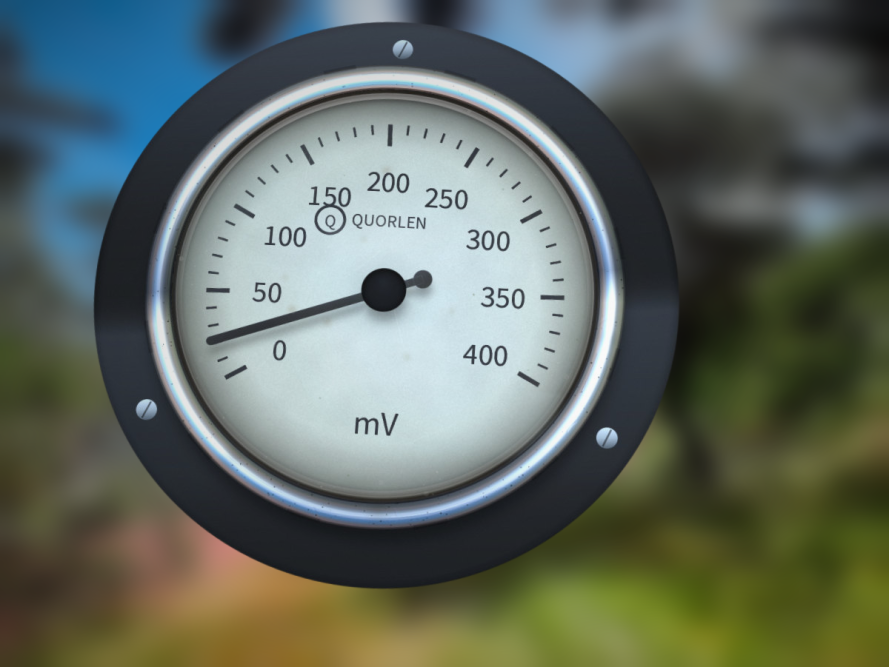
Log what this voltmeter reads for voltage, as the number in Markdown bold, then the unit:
**20** mV
